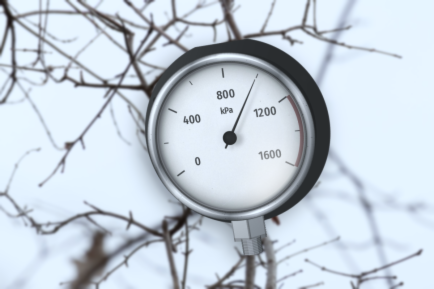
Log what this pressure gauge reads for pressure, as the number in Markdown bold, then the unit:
**1000** kPa
